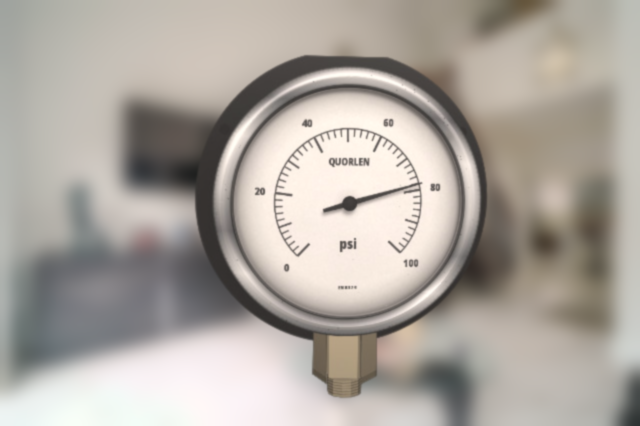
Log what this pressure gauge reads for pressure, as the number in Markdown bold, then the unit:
**78** psi
